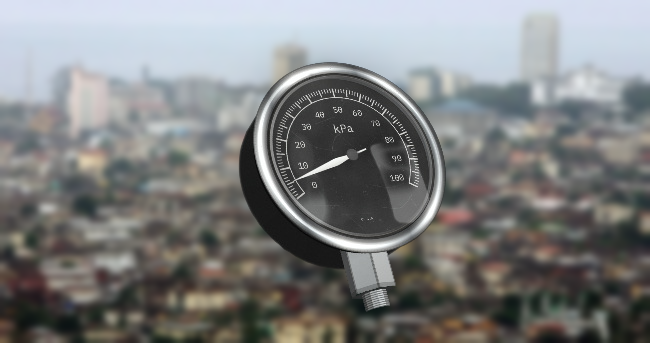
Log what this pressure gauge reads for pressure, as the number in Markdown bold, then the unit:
**5** kPa
